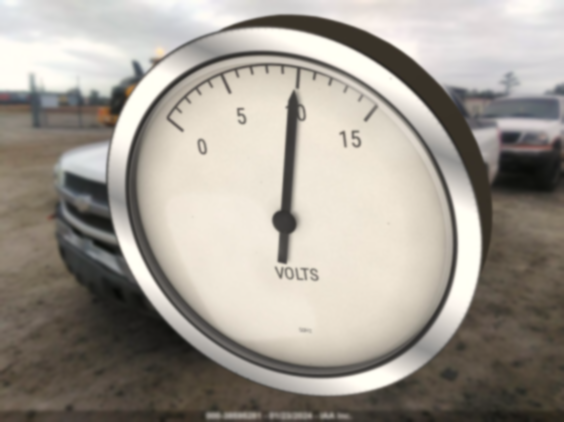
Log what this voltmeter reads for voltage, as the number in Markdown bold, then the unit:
**10** V
